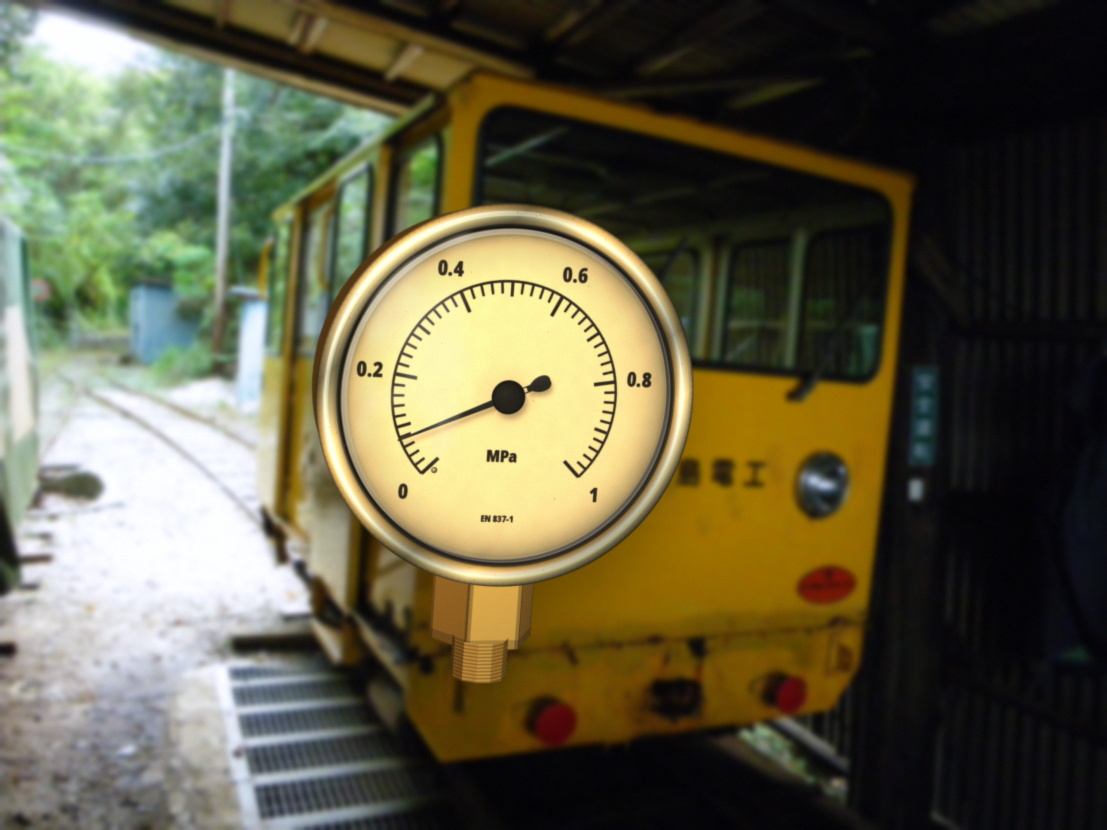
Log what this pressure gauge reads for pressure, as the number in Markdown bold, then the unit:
**0.08** MPa
